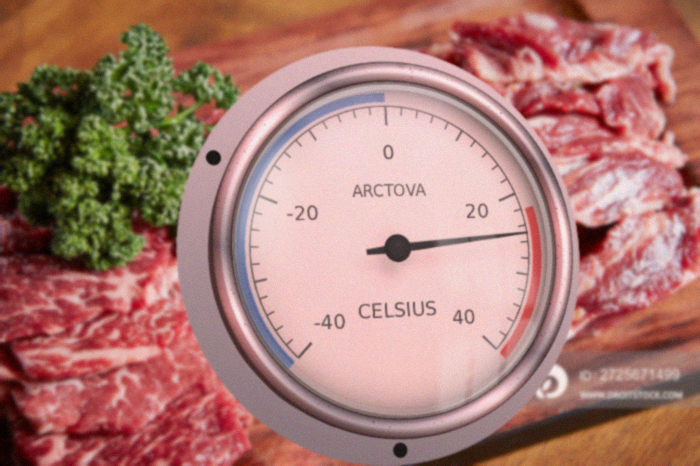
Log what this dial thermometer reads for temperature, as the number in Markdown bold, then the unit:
**25** °C
